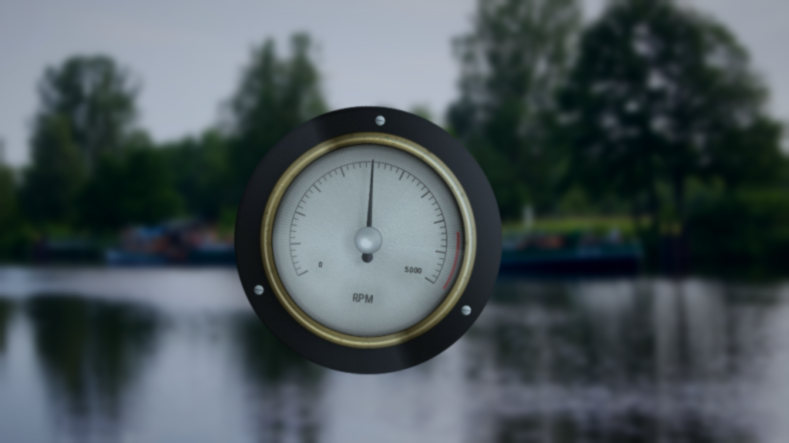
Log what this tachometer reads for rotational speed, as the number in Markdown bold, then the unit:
**2500** rpm
